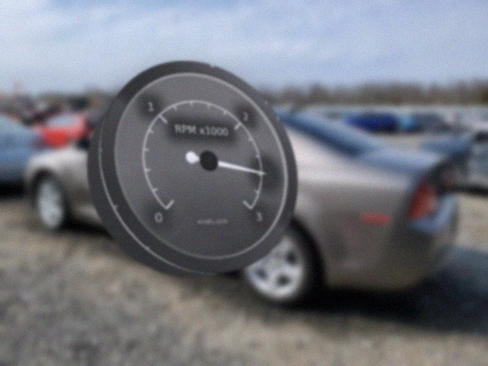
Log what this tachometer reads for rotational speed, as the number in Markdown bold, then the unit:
**2600** rpm
